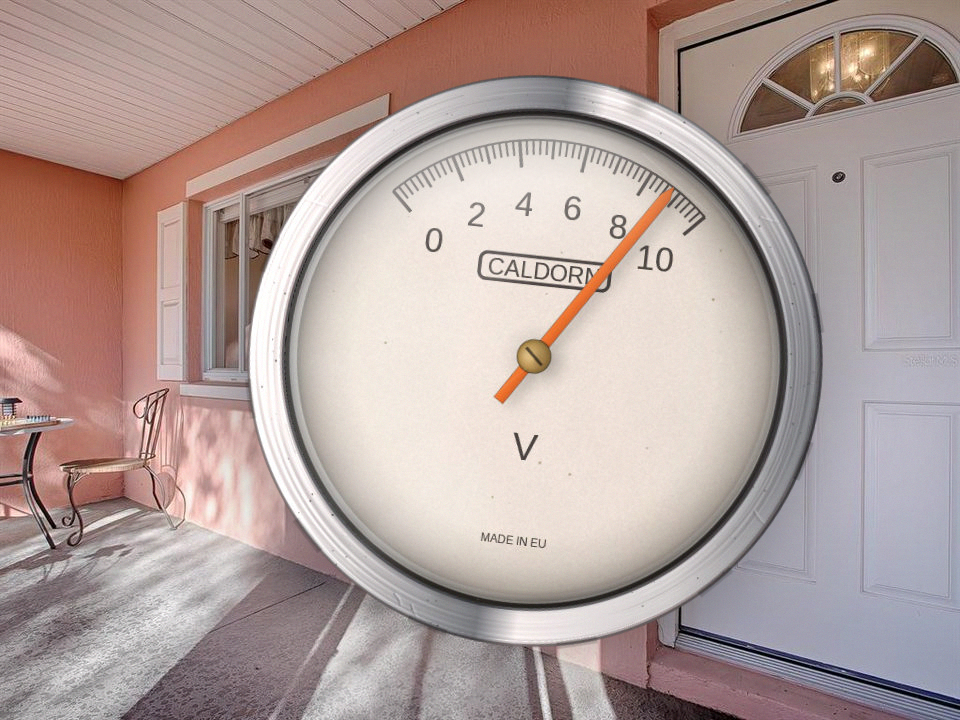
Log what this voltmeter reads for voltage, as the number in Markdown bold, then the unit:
**8.8** V
